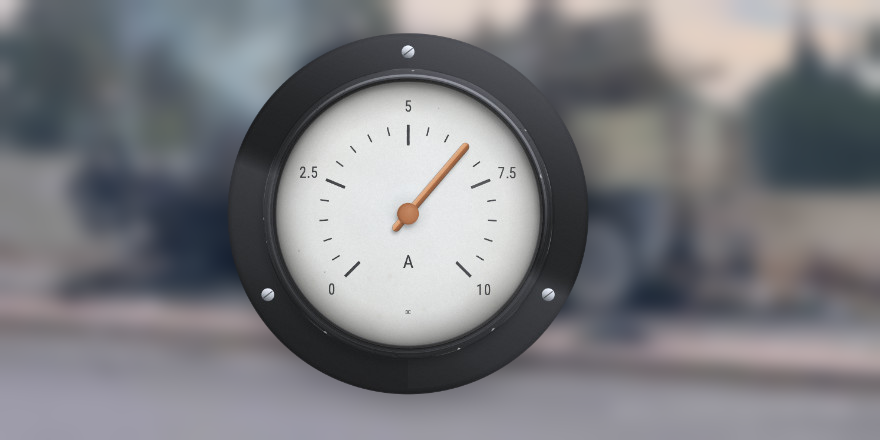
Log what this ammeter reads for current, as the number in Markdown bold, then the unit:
**6.5** A
